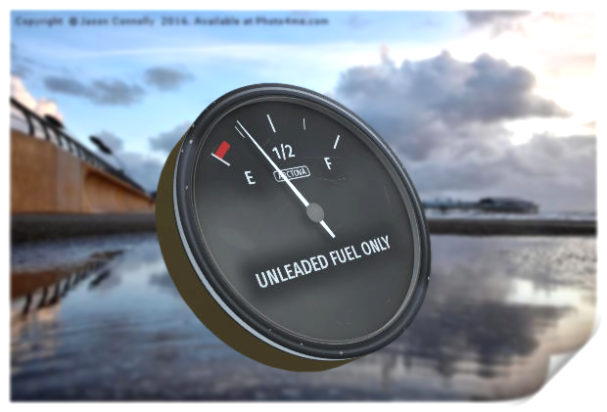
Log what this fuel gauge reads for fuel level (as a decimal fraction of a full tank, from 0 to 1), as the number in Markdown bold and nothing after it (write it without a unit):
**0.25**
